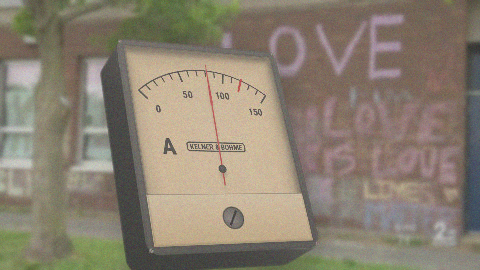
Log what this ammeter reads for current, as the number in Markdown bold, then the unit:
**80** A
